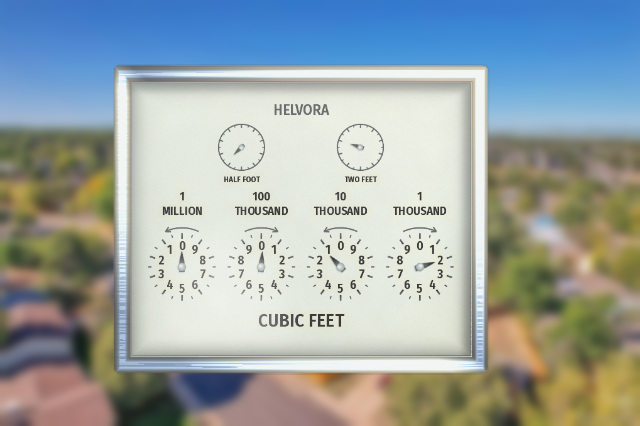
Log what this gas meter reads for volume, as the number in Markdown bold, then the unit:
**1200** ft³
